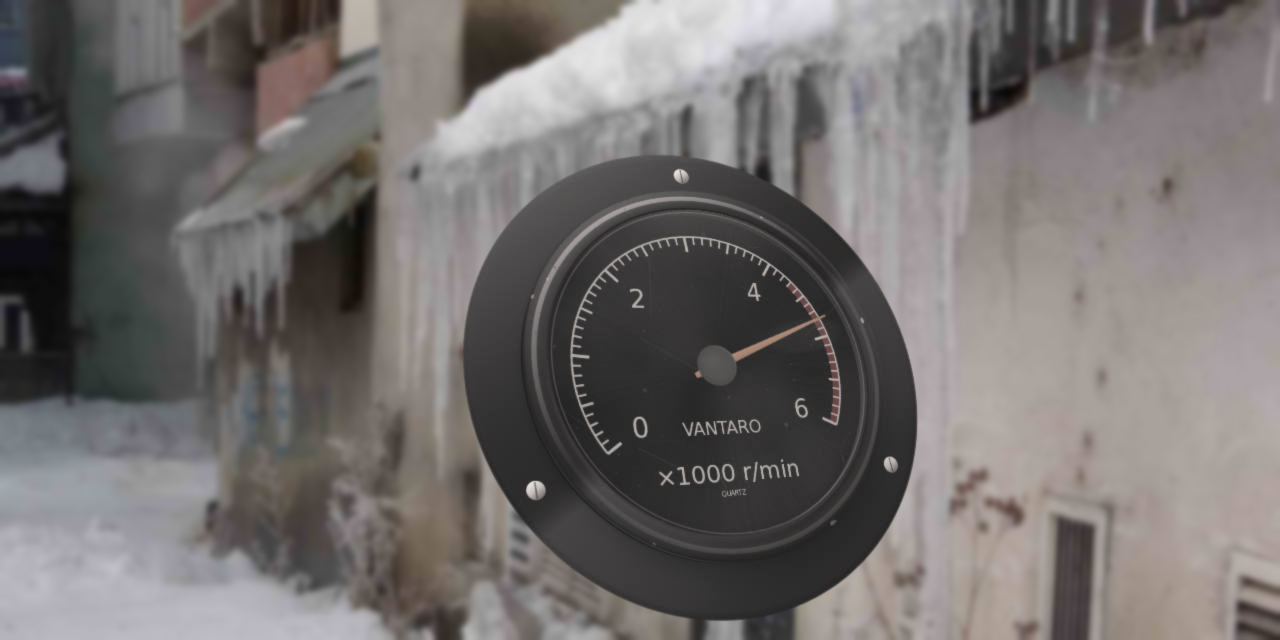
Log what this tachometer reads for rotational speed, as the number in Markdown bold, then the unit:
**4800** rpm
